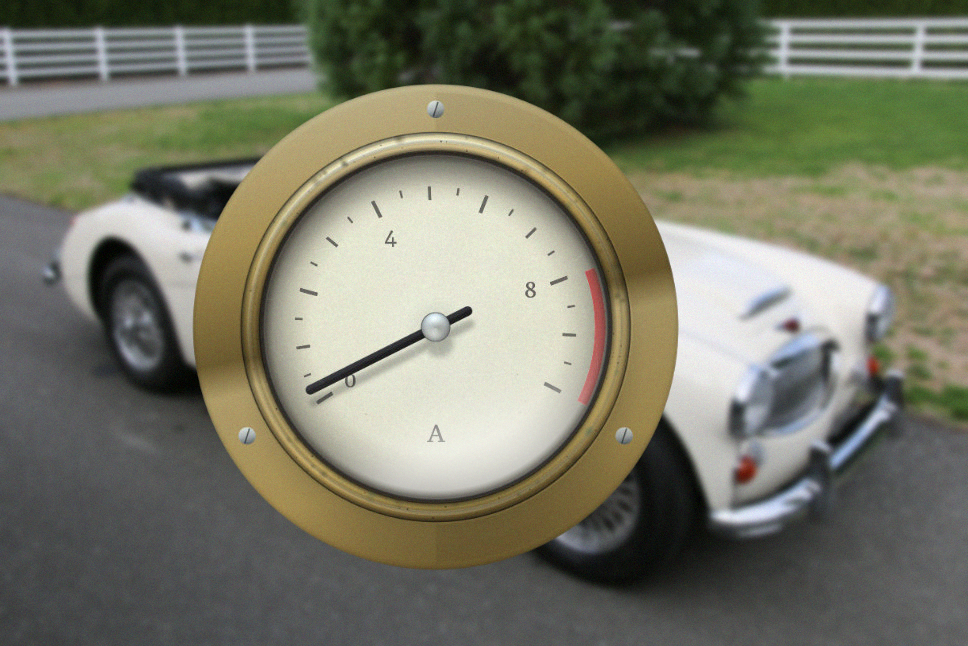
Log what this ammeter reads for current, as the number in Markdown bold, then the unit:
**0.25** A
